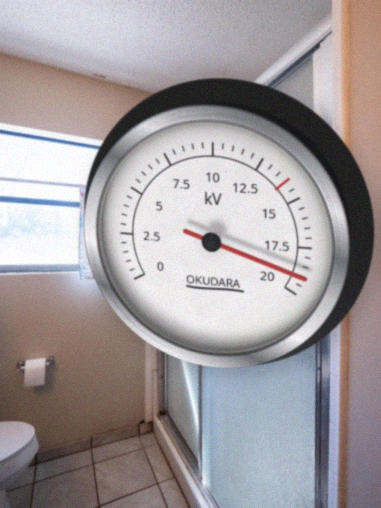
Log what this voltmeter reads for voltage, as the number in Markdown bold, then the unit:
**19** kV
